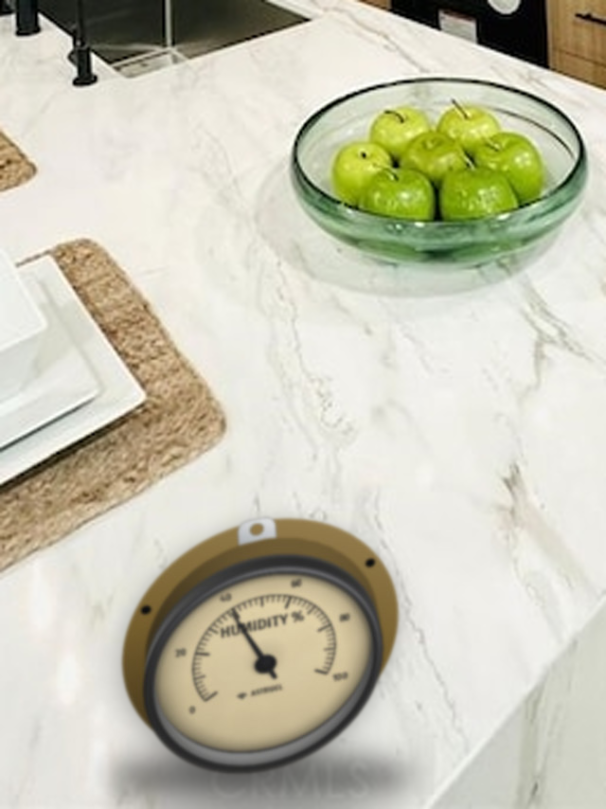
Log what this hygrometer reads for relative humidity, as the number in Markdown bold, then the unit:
**40** %
